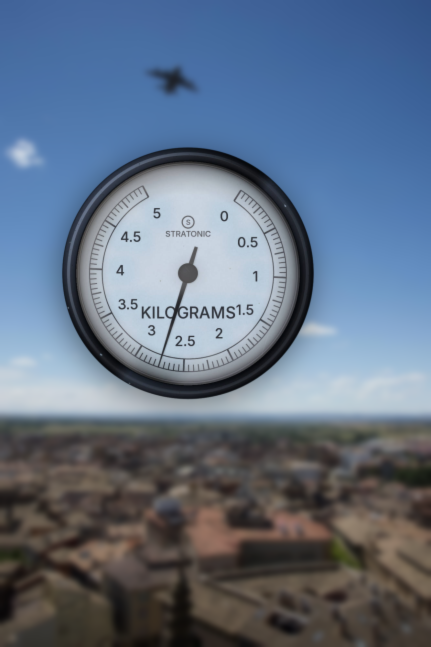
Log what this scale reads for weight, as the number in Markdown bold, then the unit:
**2.75** kg
